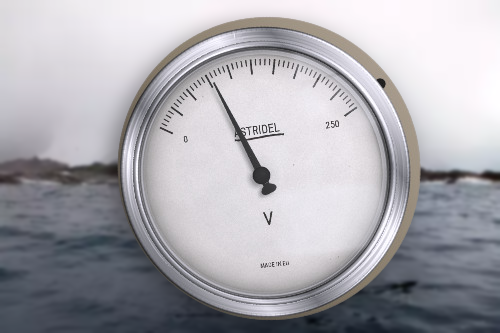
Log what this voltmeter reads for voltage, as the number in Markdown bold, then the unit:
**80** V
